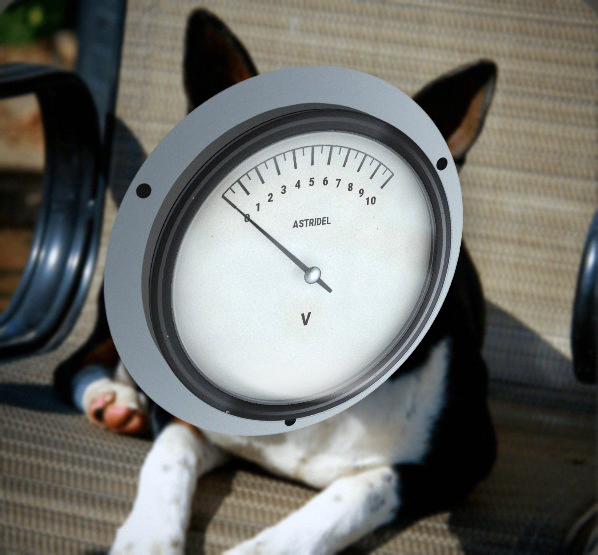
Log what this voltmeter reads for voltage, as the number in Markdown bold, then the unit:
**0** V
